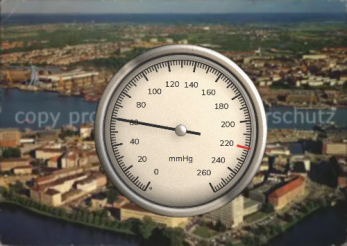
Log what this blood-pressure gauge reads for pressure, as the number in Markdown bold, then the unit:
**60** mmHg
